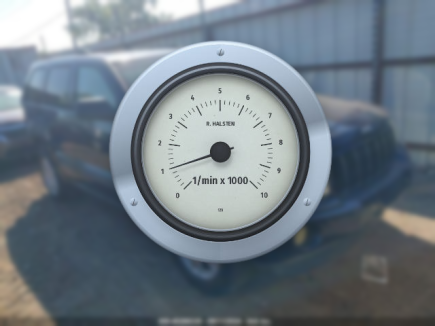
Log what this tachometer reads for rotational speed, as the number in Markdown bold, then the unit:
**1000** rpm
